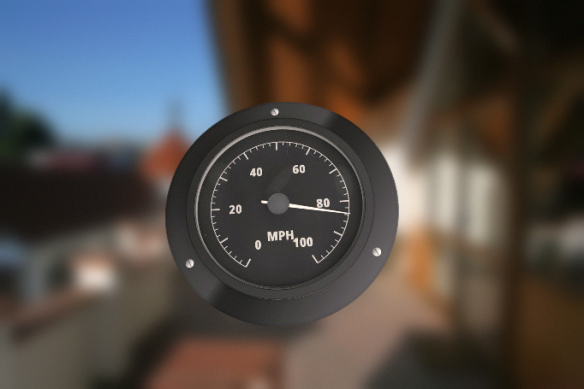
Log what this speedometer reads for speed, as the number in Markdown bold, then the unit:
**84** mph
